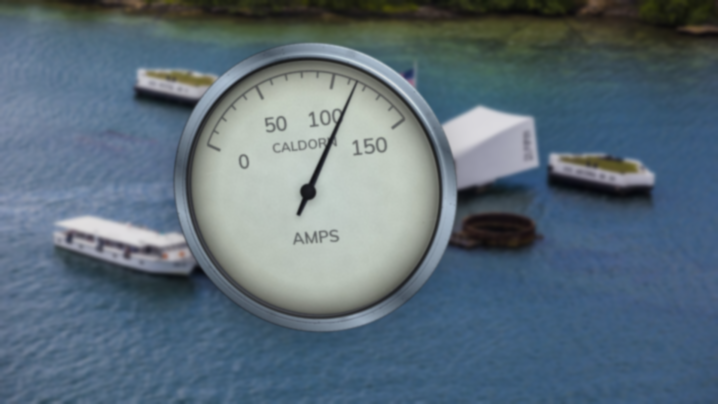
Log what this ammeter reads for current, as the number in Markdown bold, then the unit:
**115** A
